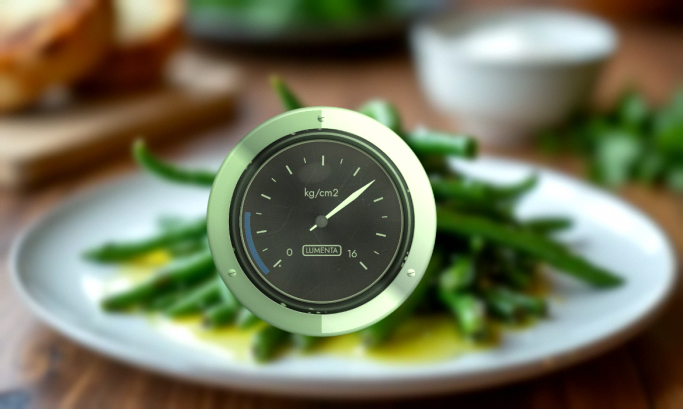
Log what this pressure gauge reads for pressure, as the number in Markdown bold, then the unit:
**11** kg/cm²
